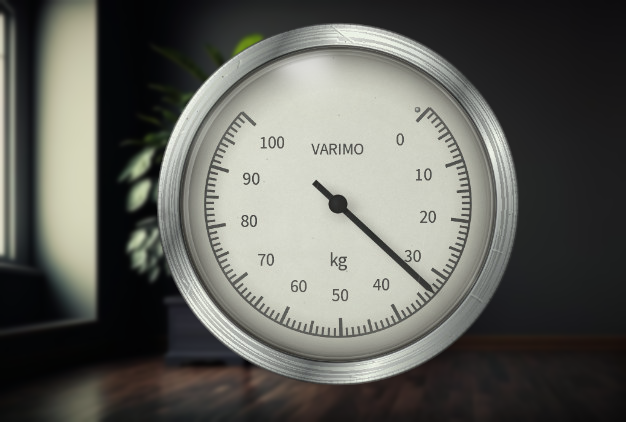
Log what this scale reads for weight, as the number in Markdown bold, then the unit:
**33** kg
